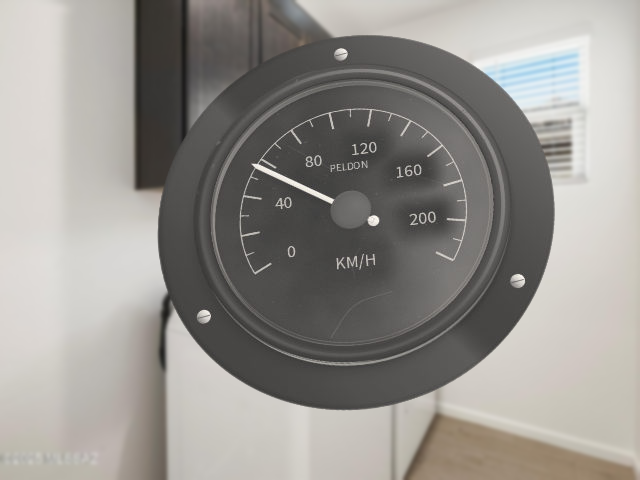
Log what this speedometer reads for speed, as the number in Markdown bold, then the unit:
**55** km/h
